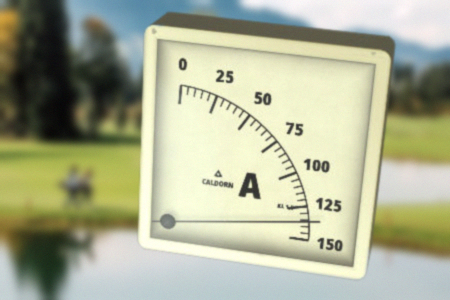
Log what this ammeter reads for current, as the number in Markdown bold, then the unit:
**135** A
